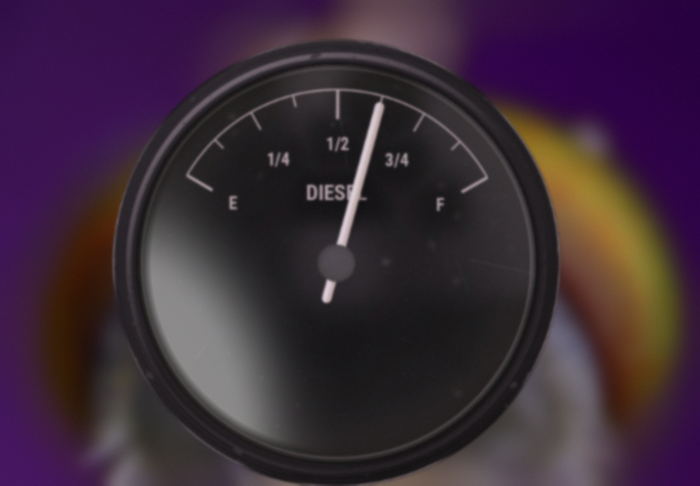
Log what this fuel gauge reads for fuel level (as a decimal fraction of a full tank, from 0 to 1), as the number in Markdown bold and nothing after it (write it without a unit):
**0.625**
